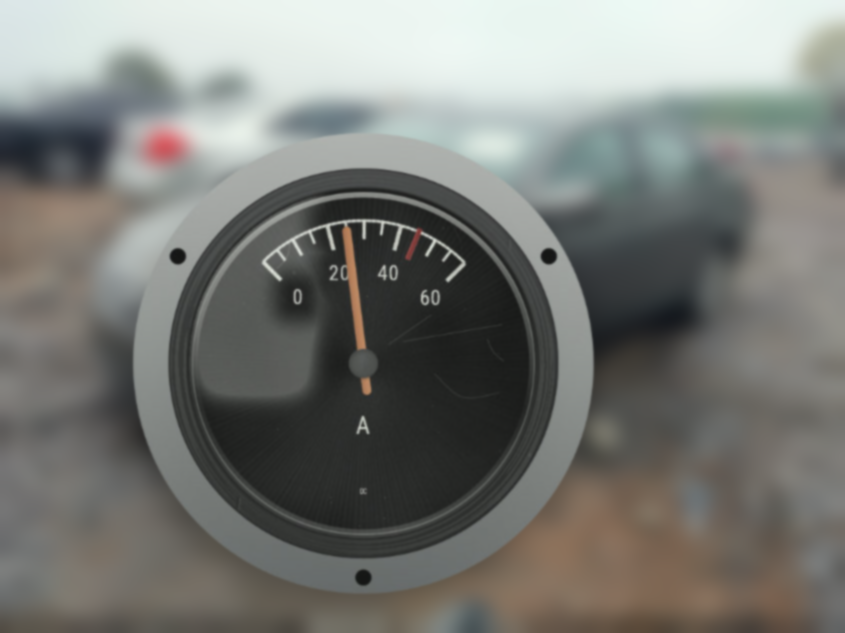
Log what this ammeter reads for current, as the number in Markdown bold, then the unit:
**25** A
